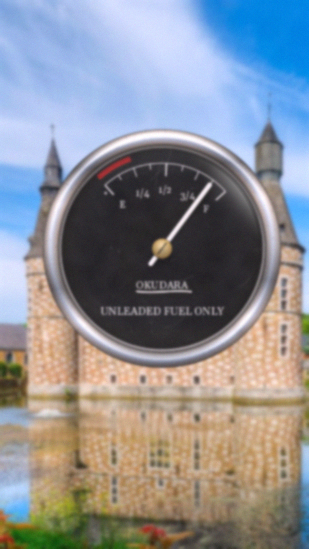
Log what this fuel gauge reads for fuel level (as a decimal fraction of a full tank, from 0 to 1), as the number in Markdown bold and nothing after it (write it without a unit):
**0.875**
